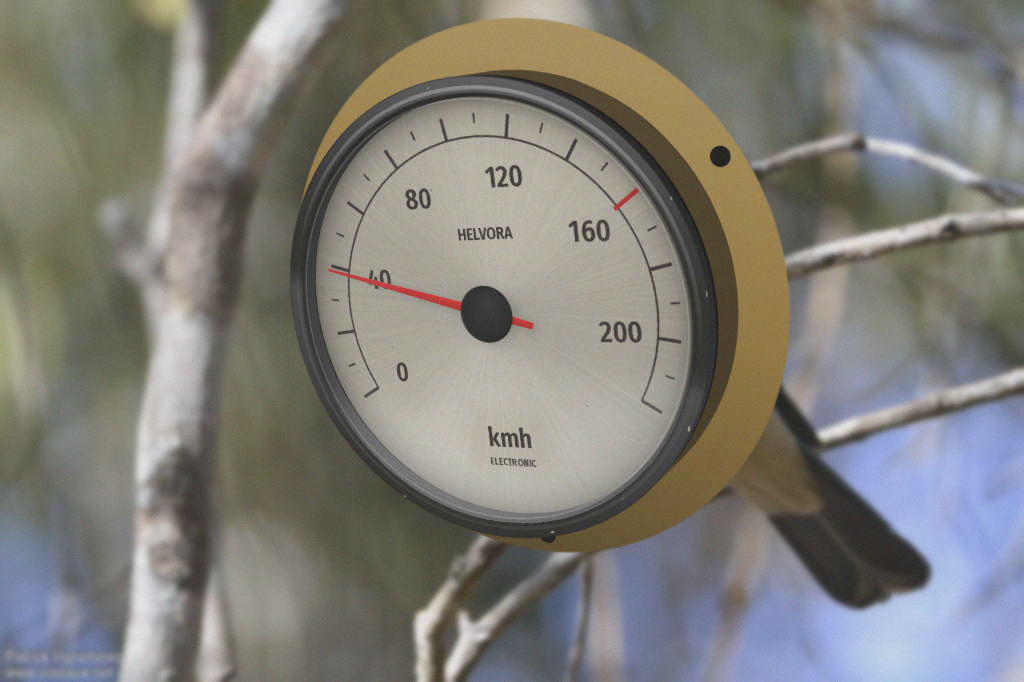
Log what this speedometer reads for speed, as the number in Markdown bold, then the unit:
**40** km/h
